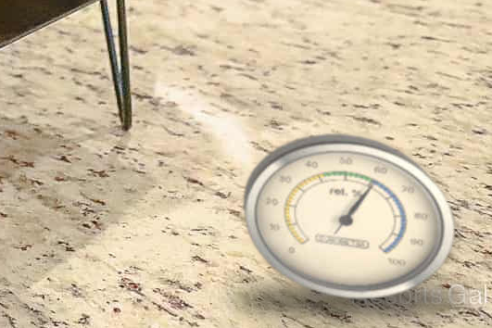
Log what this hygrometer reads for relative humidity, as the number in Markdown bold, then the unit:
**60** %
